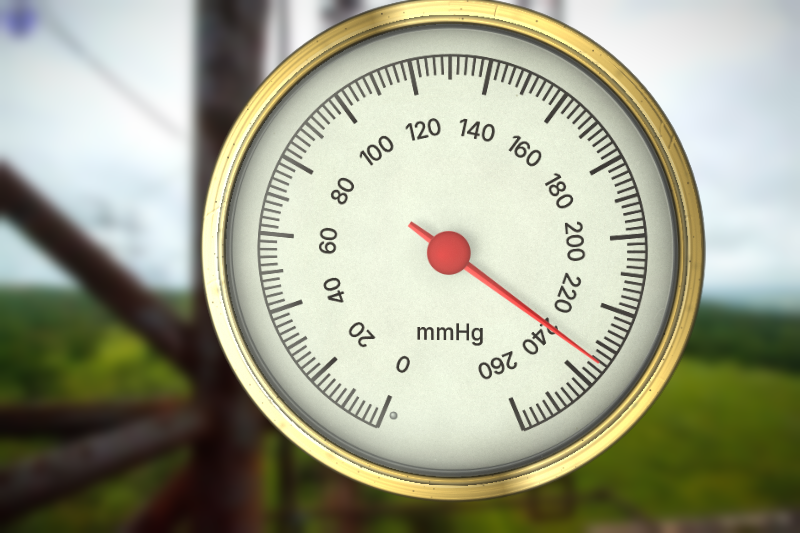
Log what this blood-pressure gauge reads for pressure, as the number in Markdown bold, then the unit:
**234** mmHg
